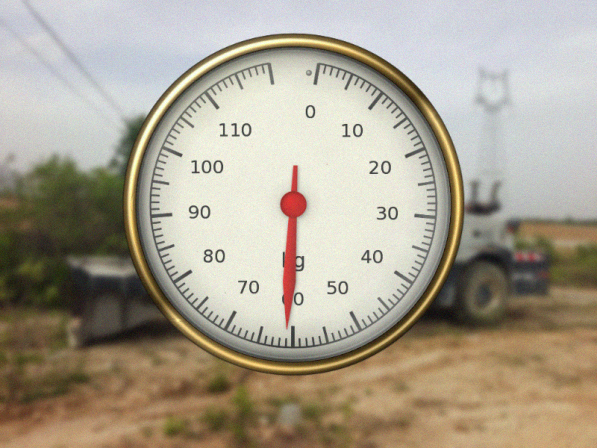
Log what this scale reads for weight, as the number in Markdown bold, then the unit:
**61** kg
